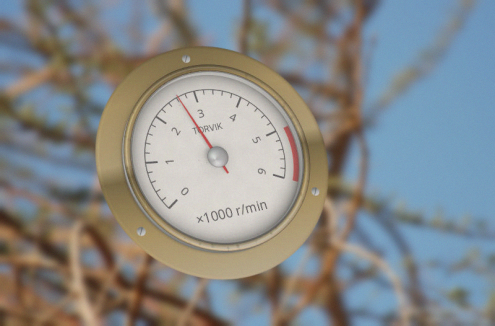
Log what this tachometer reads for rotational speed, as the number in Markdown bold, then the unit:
**2600** rpm
